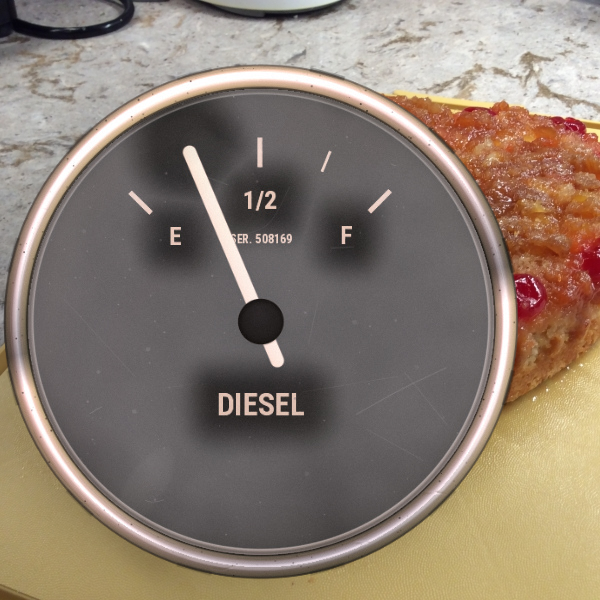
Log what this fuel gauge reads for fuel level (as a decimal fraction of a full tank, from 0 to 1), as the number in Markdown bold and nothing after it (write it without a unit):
**0.25**
